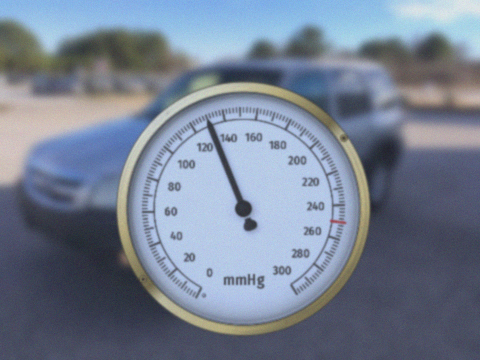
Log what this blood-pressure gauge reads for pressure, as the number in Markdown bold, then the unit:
**130** mmHg
